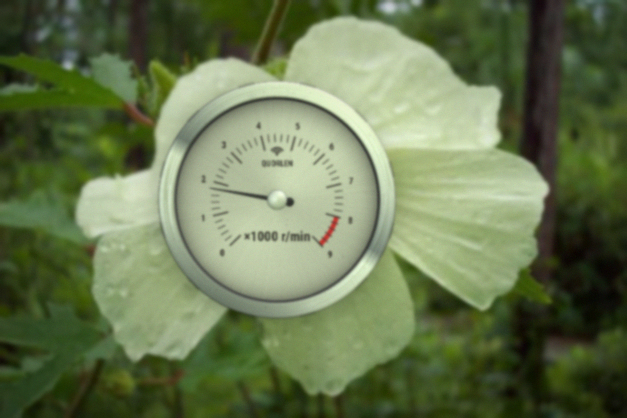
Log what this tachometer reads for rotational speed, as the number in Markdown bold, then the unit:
**1800** rpm
